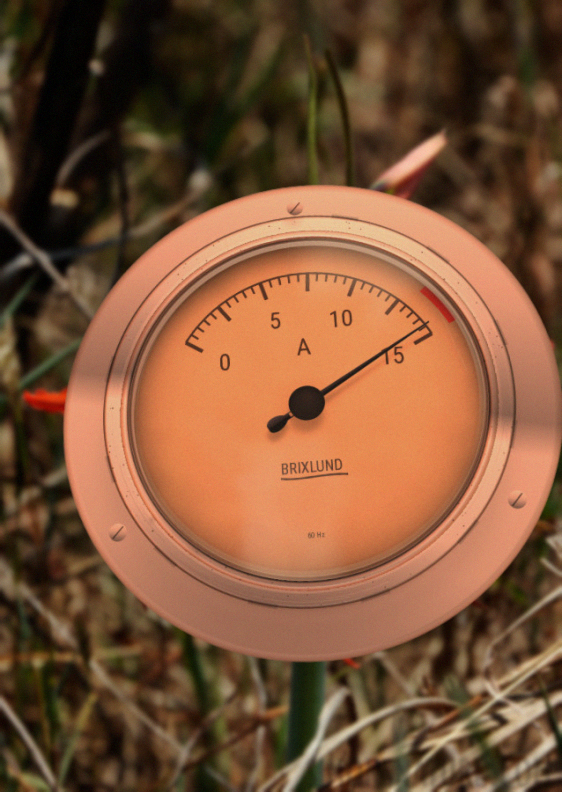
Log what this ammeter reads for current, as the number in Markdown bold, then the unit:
**14.5** A
